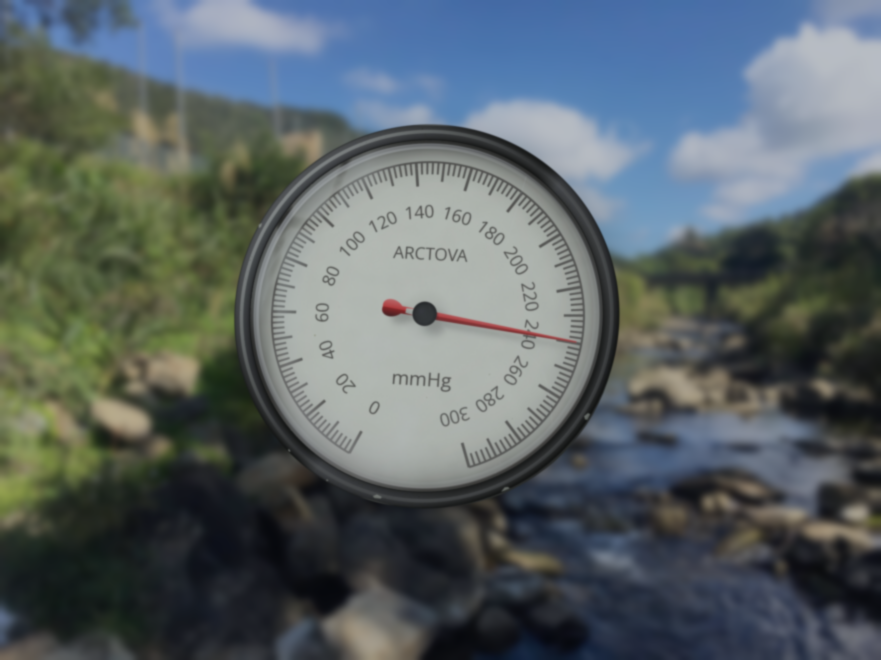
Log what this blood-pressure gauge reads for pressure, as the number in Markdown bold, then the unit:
**240** mmHg
